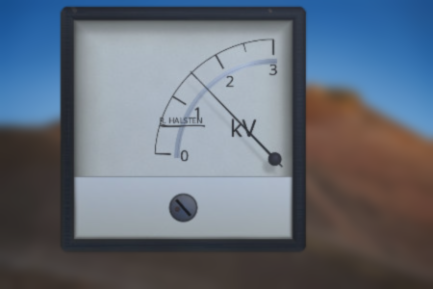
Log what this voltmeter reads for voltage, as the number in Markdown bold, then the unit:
**1.5** kV
